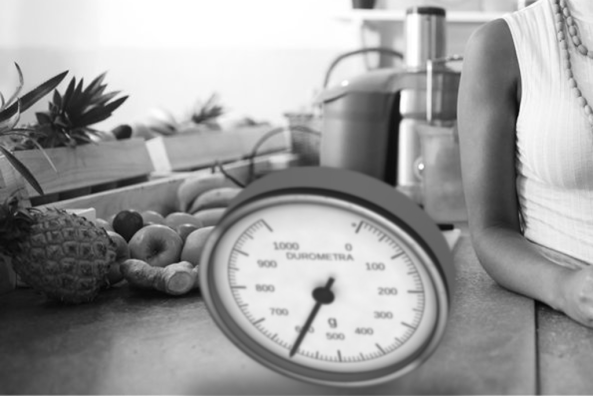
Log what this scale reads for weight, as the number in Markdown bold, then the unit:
**600** g
